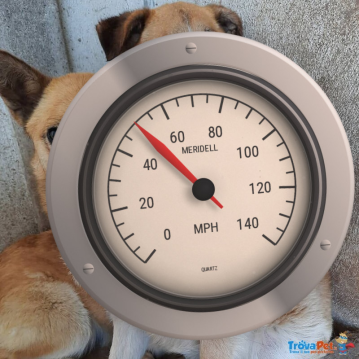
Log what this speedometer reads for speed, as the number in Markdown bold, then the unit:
**50** mph
